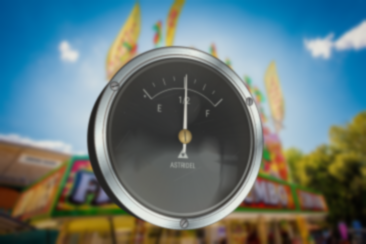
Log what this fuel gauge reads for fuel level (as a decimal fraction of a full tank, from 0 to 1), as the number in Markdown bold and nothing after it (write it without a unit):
**0.5**
